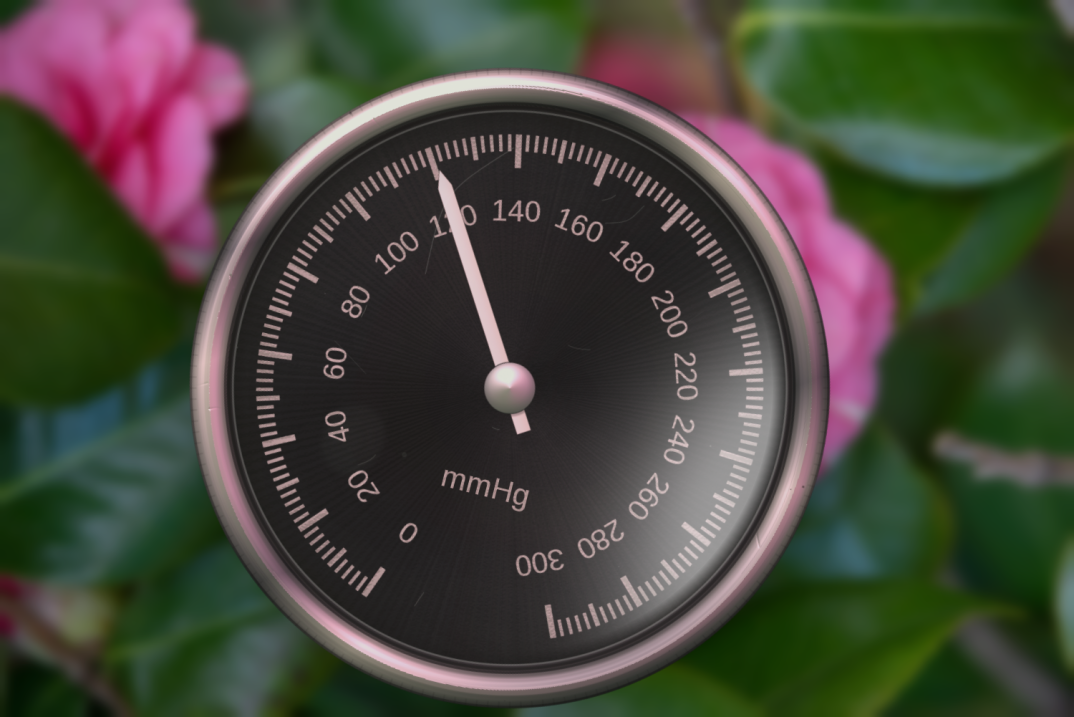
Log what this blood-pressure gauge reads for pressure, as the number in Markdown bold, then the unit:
**121** mmHg
